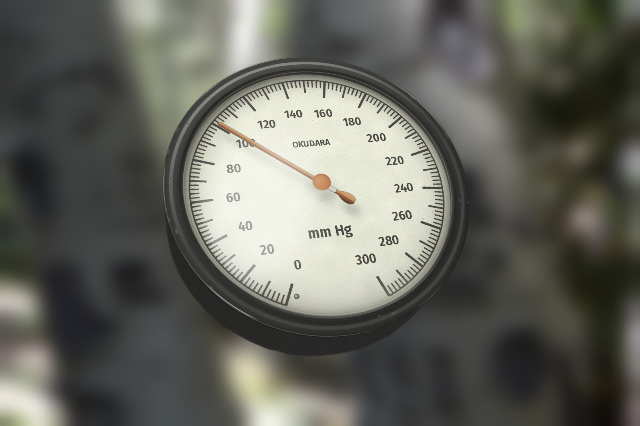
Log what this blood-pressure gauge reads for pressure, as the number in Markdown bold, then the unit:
**100** mmHg
